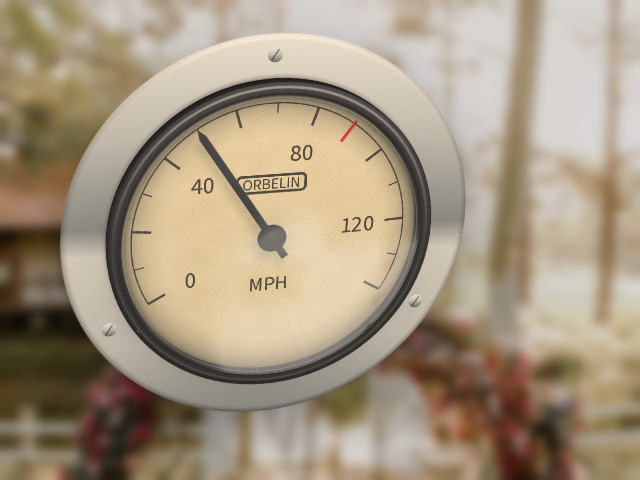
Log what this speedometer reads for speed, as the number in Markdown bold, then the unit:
**50** mph
